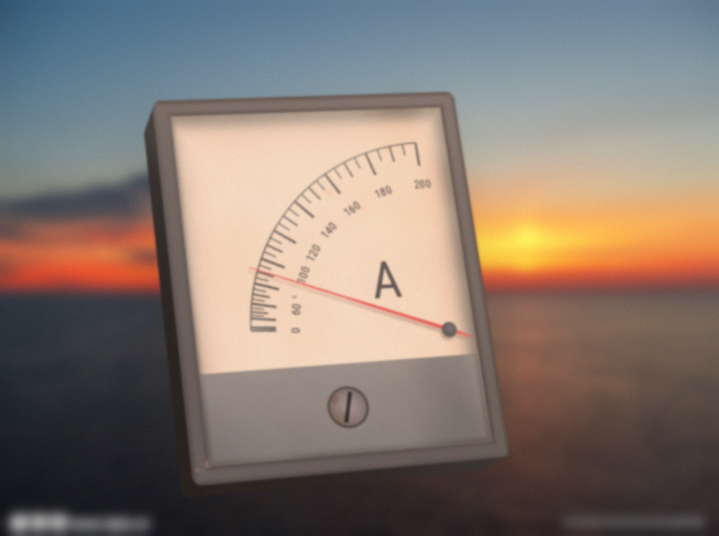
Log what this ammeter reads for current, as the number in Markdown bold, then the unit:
**90** A
